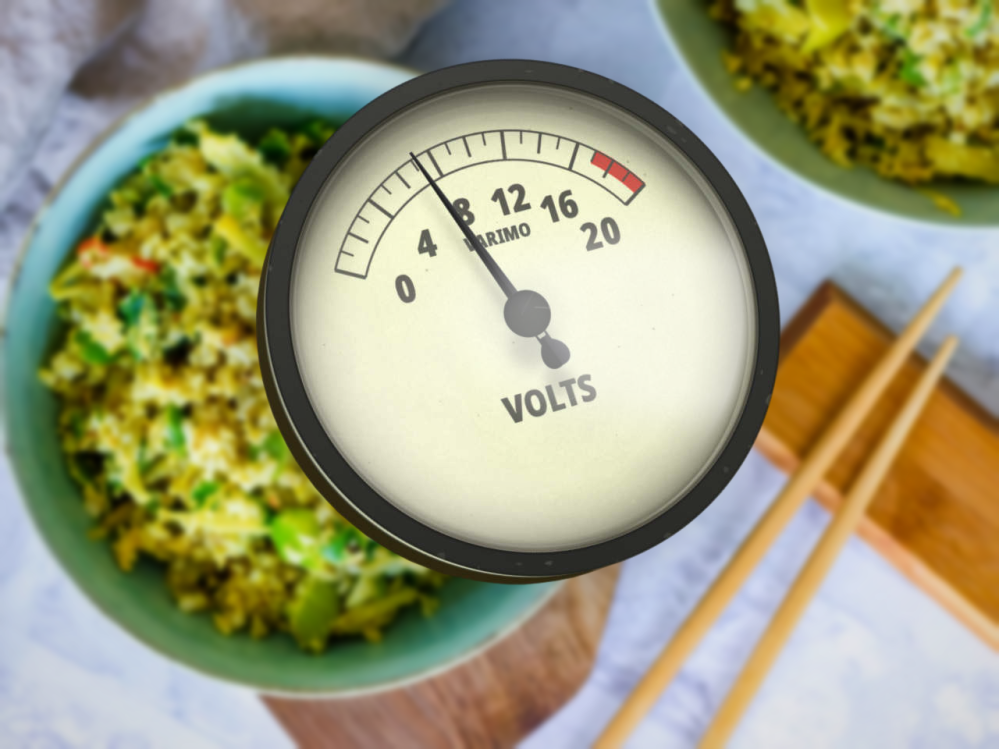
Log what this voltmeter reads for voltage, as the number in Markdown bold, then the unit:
**7** V
